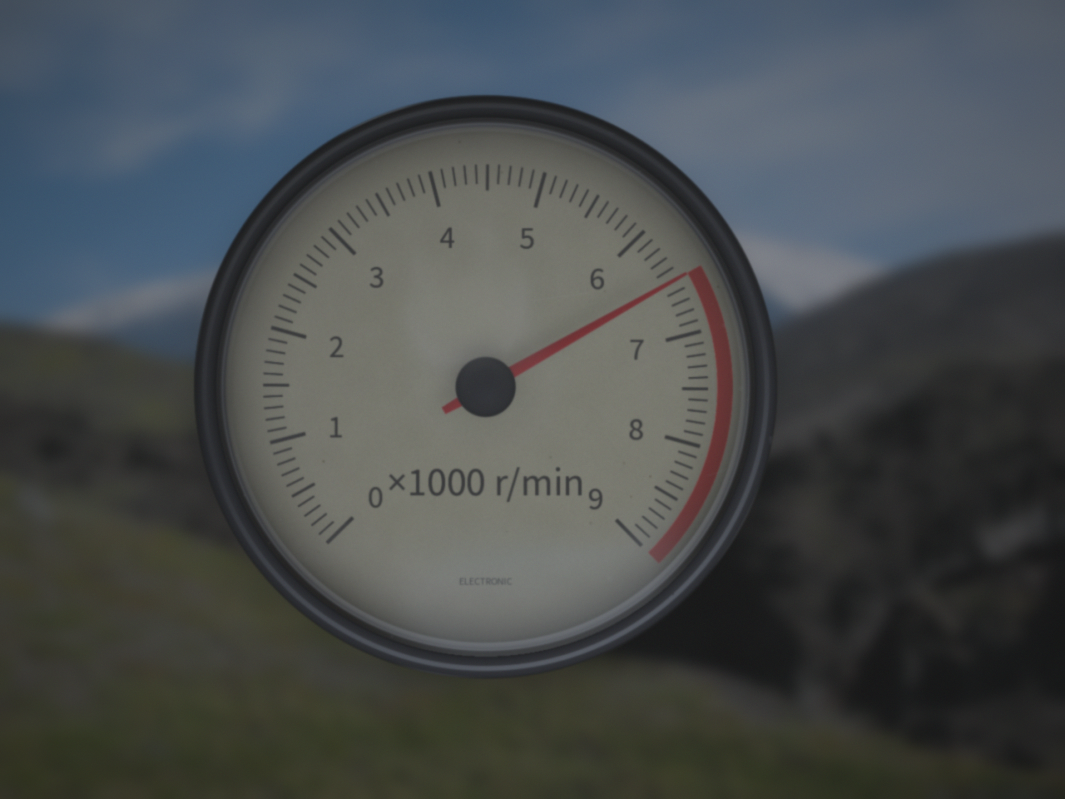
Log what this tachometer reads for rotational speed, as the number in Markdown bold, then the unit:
**6500** rpm
